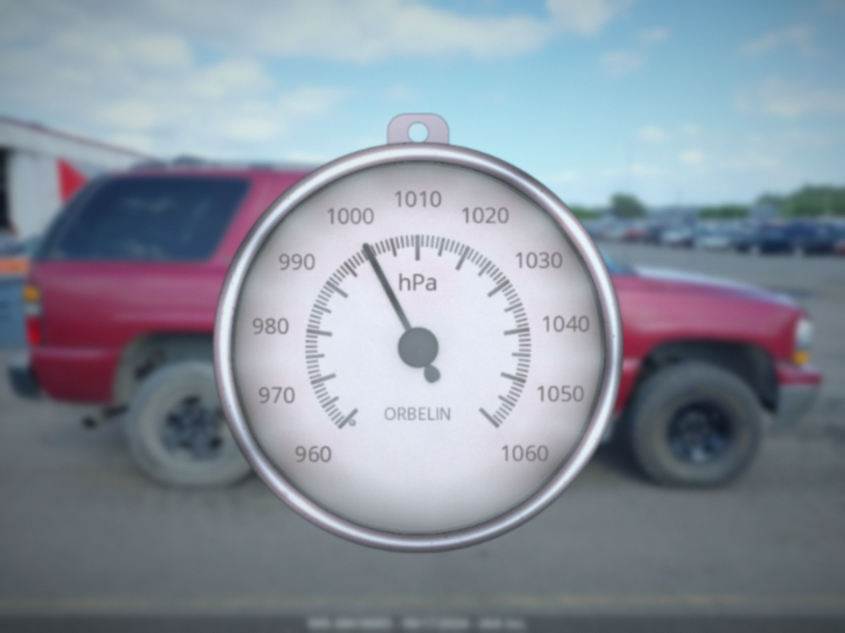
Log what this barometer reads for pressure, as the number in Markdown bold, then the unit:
**1000** hPa
